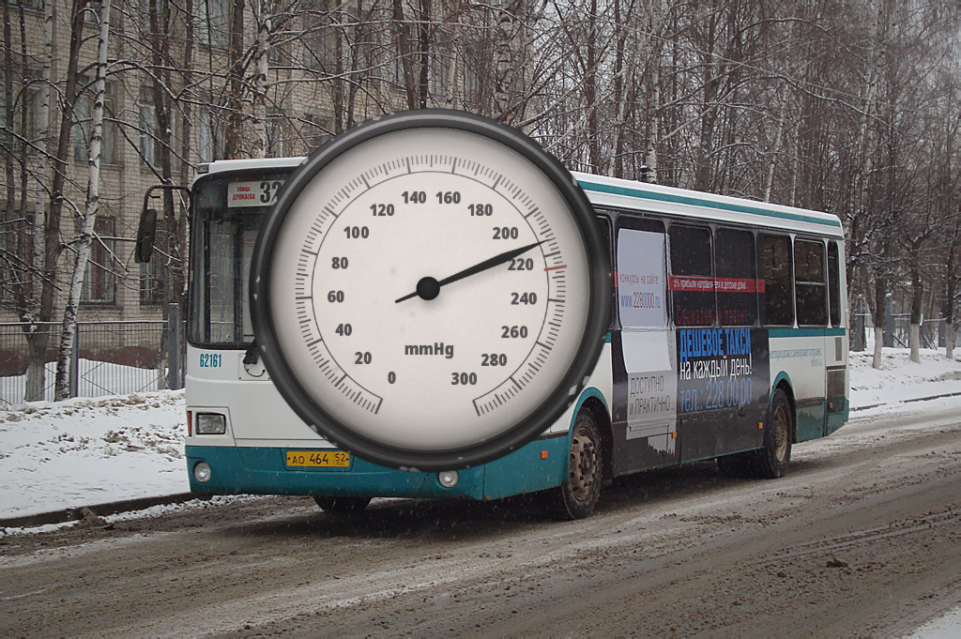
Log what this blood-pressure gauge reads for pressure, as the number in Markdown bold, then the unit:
**214** mmHg
